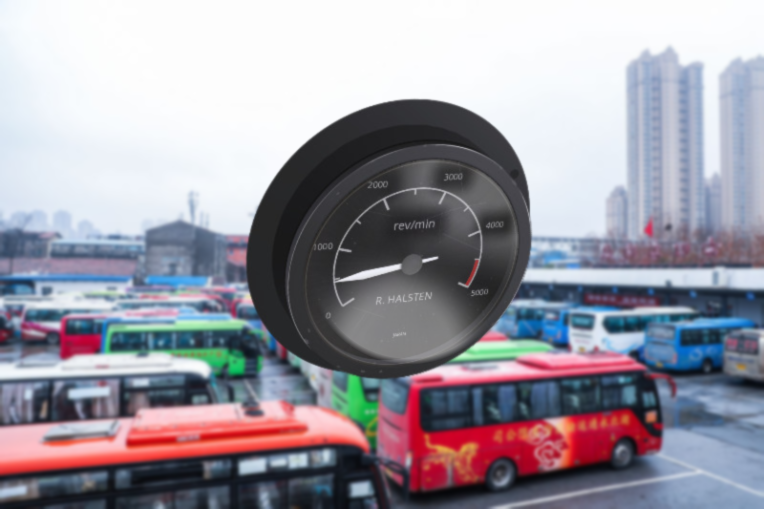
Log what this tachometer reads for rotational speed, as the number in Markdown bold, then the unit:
**500** rpm
